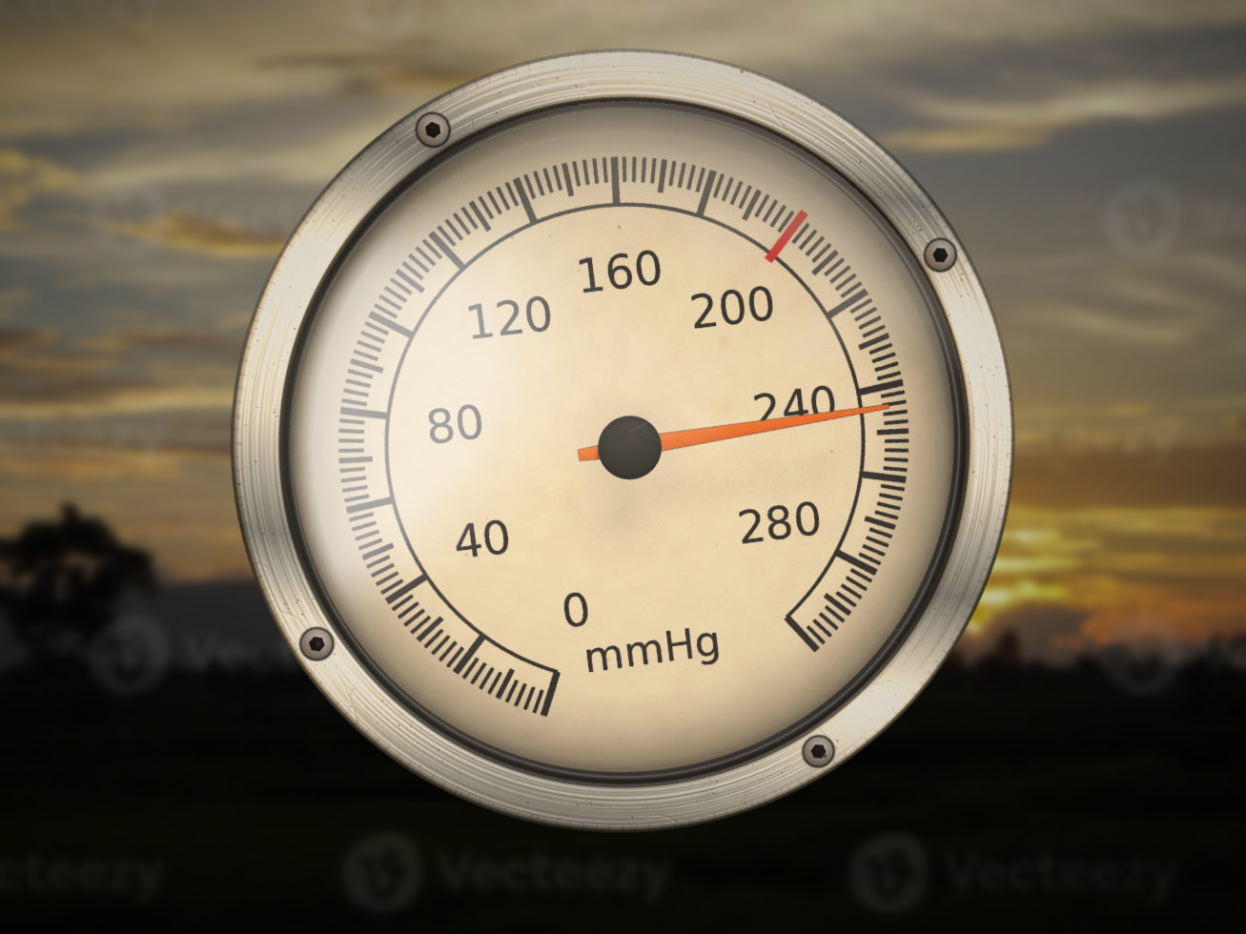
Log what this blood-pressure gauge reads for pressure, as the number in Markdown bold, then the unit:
**244** mmHg
